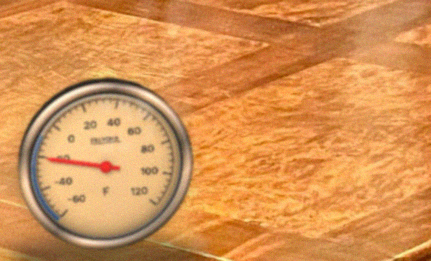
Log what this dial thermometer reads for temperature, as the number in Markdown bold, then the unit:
**-20** °F
